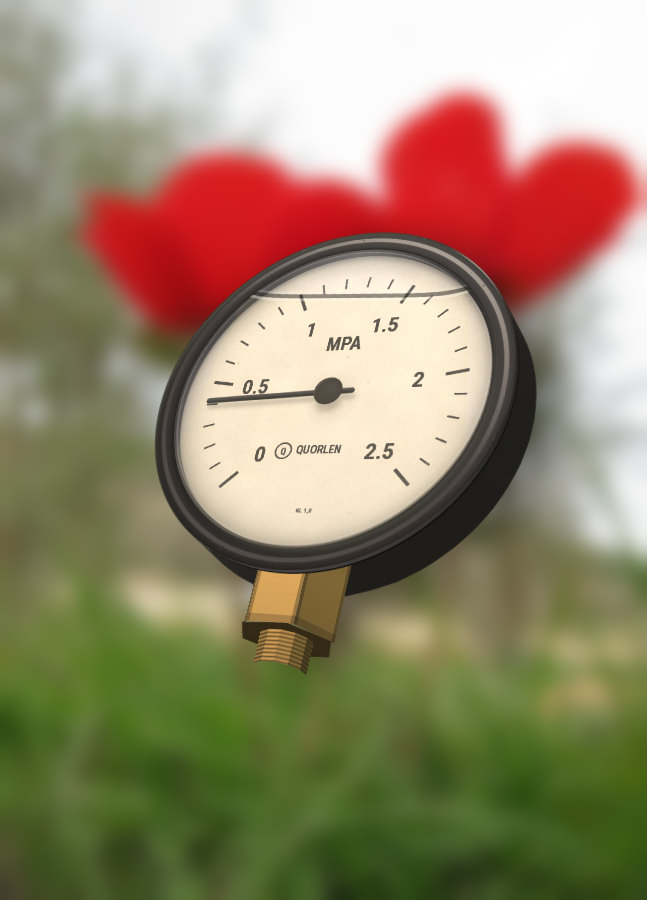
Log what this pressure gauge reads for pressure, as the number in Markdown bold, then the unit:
**0.4** MPa
